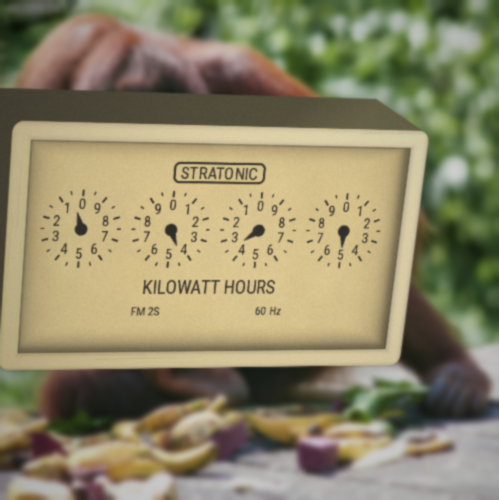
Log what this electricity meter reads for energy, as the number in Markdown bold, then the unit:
**435** kWh
